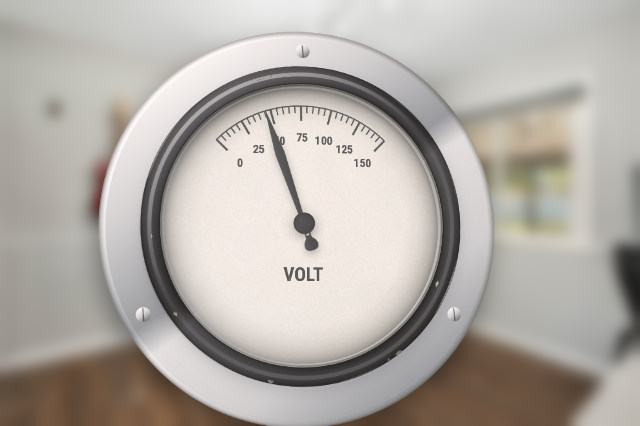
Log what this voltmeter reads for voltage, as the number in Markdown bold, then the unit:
**45** V
